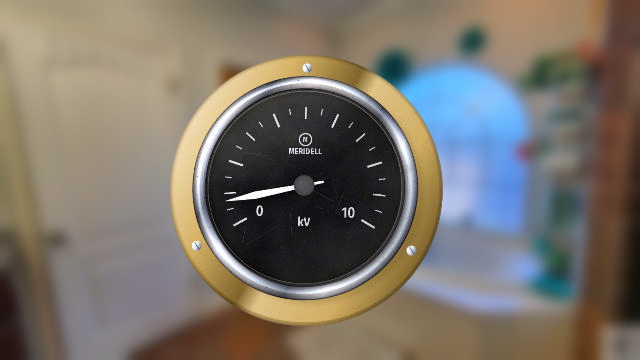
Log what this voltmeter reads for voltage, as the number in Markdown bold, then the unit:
**0.75** kV
